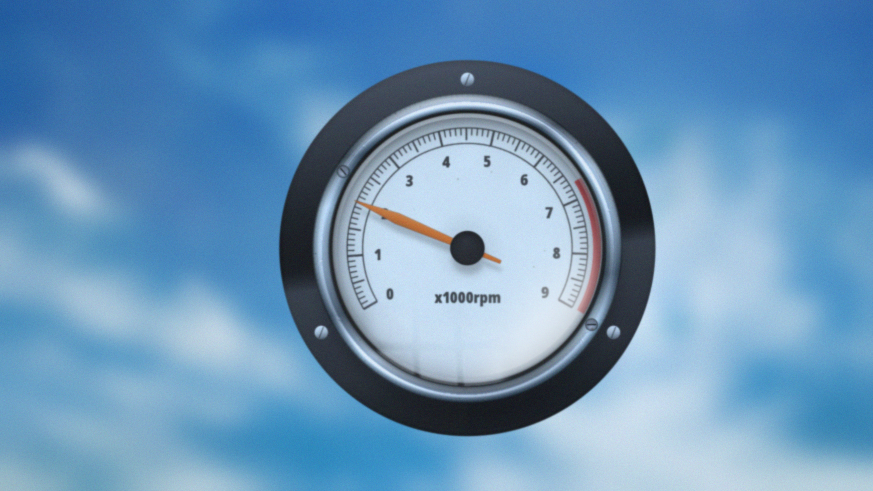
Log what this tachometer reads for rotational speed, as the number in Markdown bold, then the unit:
**2000** rpm
